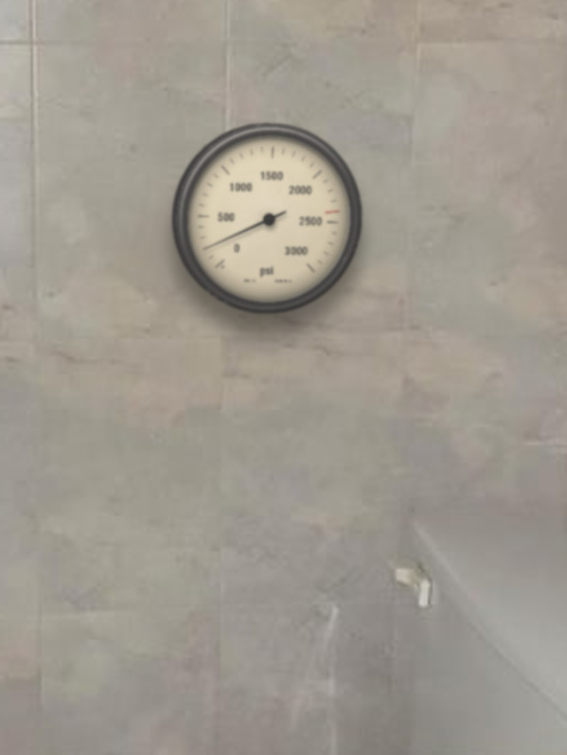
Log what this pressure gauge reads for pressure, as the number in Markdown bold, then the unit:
**200** psi
